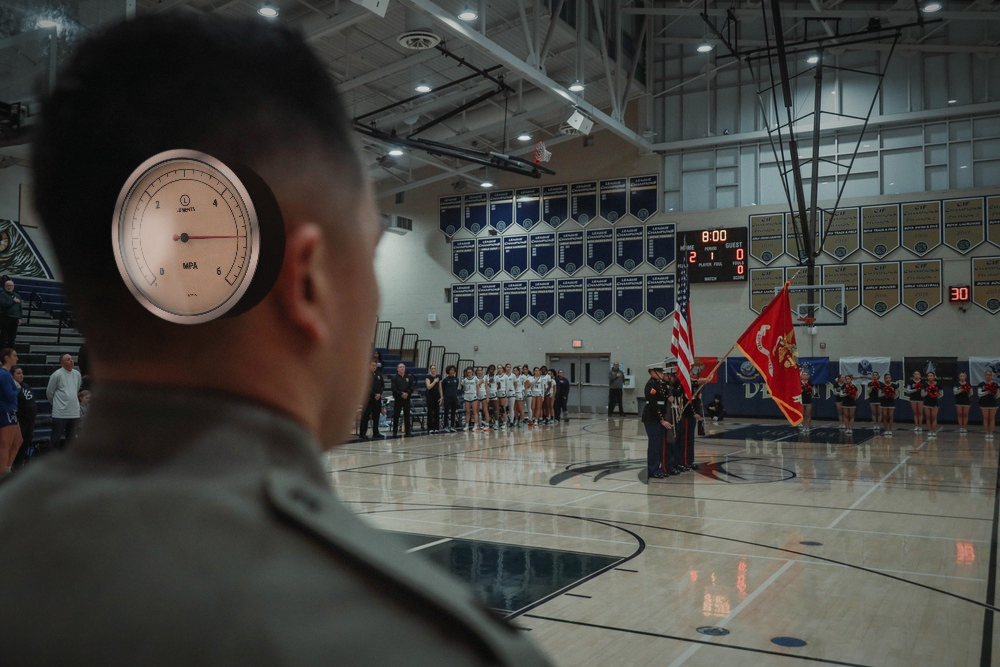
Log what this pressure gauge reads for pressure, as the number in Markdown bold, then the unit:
**5** MPa
